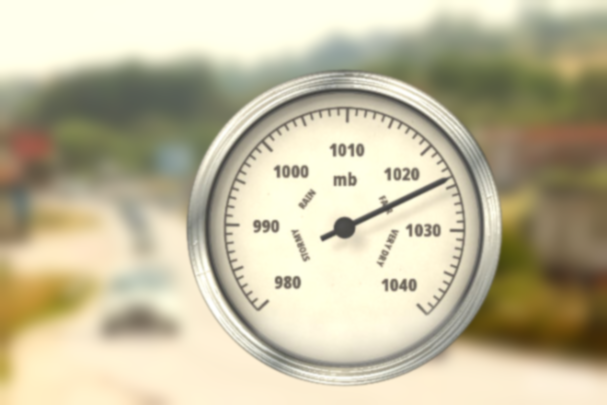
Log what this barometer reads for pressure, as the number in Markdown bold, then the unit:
**1024** mbar
